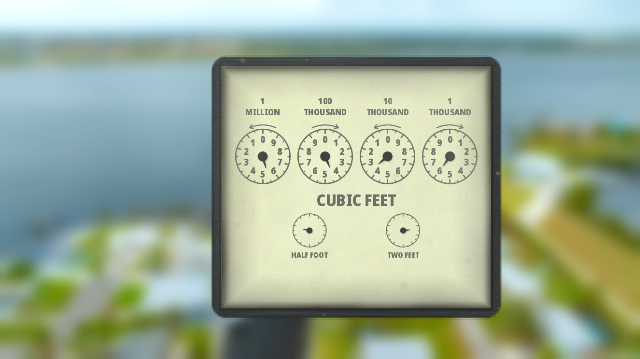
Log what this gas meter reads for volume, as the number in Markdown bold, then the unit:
**543600** ft³
